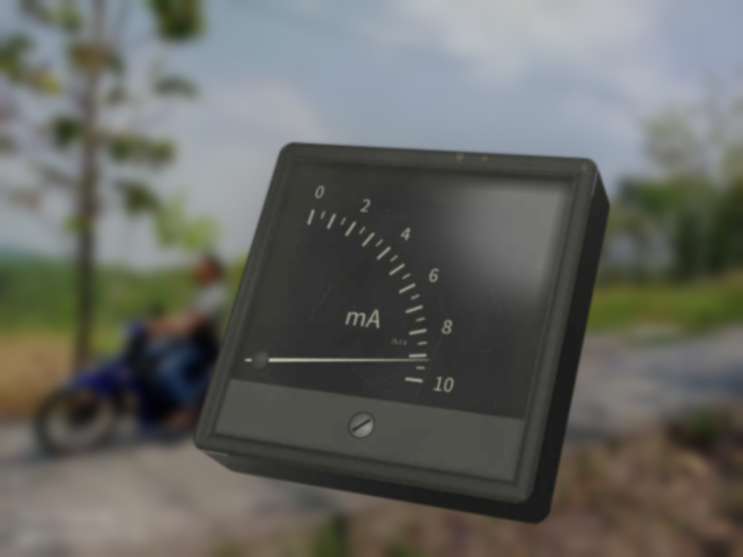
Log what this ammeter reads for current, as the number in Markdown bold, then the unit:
**9.25** mA
